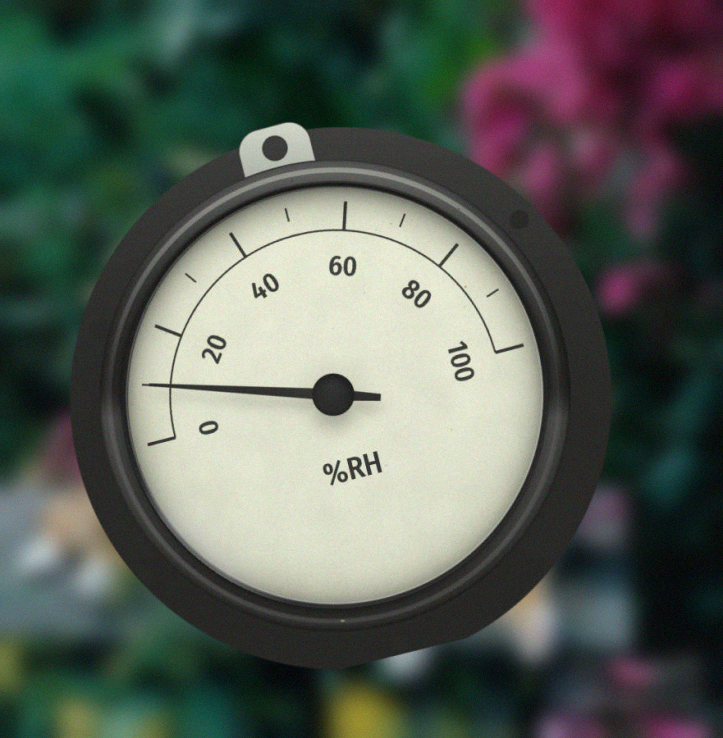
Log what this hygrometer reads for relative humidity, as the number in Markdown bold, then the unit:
**10** %
